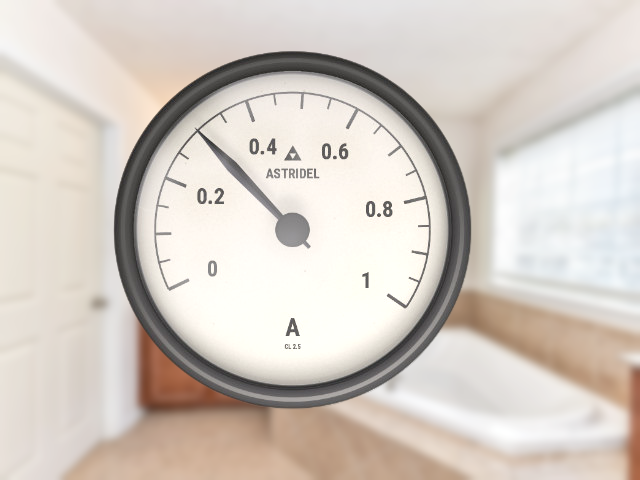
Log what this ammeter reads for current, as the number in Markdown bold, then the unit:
**0.3** A
